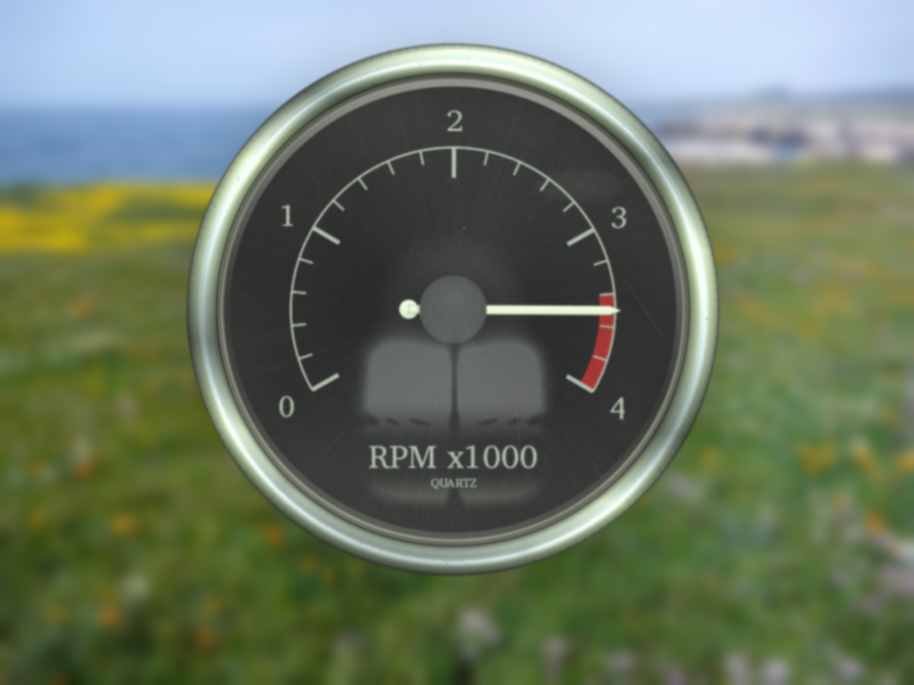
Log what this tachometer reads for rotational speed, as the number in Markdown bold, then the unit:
**3500** rpm
